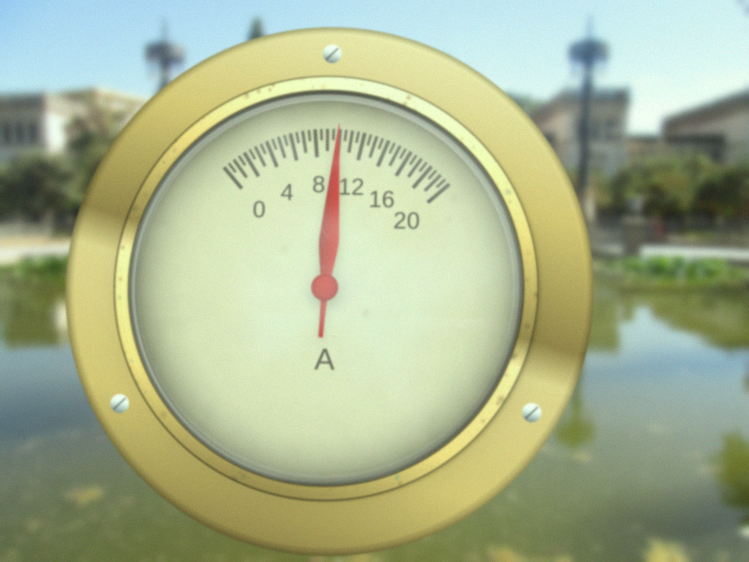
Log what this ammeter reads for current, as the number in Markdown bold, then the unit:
**10** A
